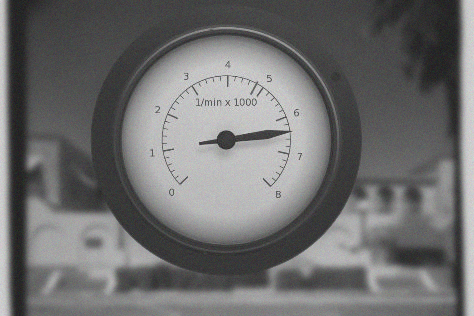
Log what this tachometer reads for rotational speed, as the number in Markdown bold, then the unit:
**6400** rpm
